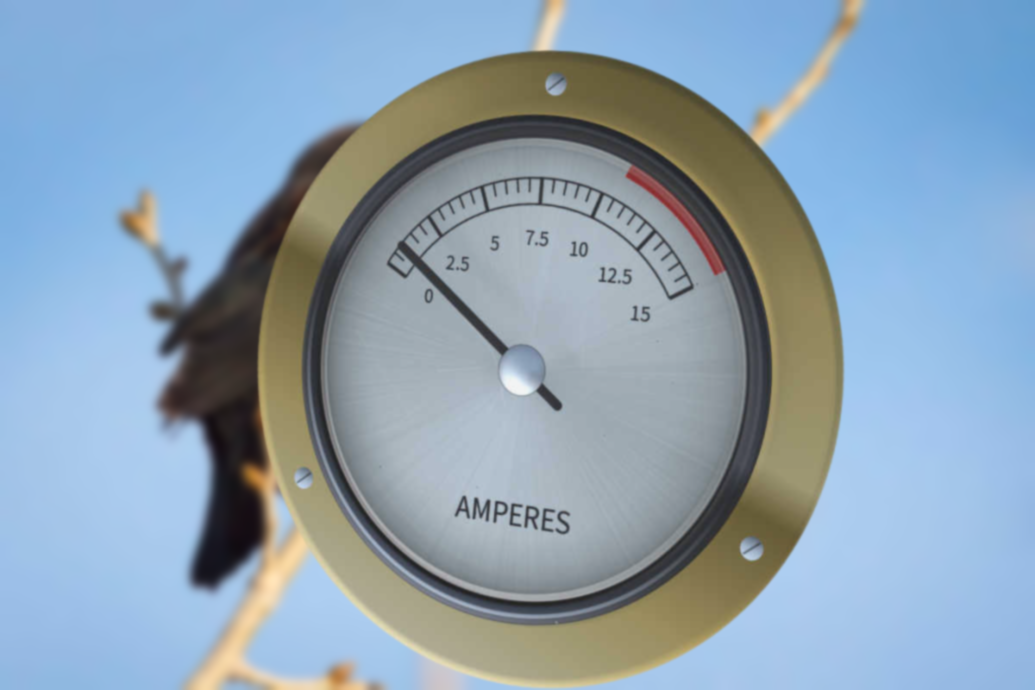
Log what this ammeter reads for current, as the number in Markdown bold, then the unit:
**1** A
